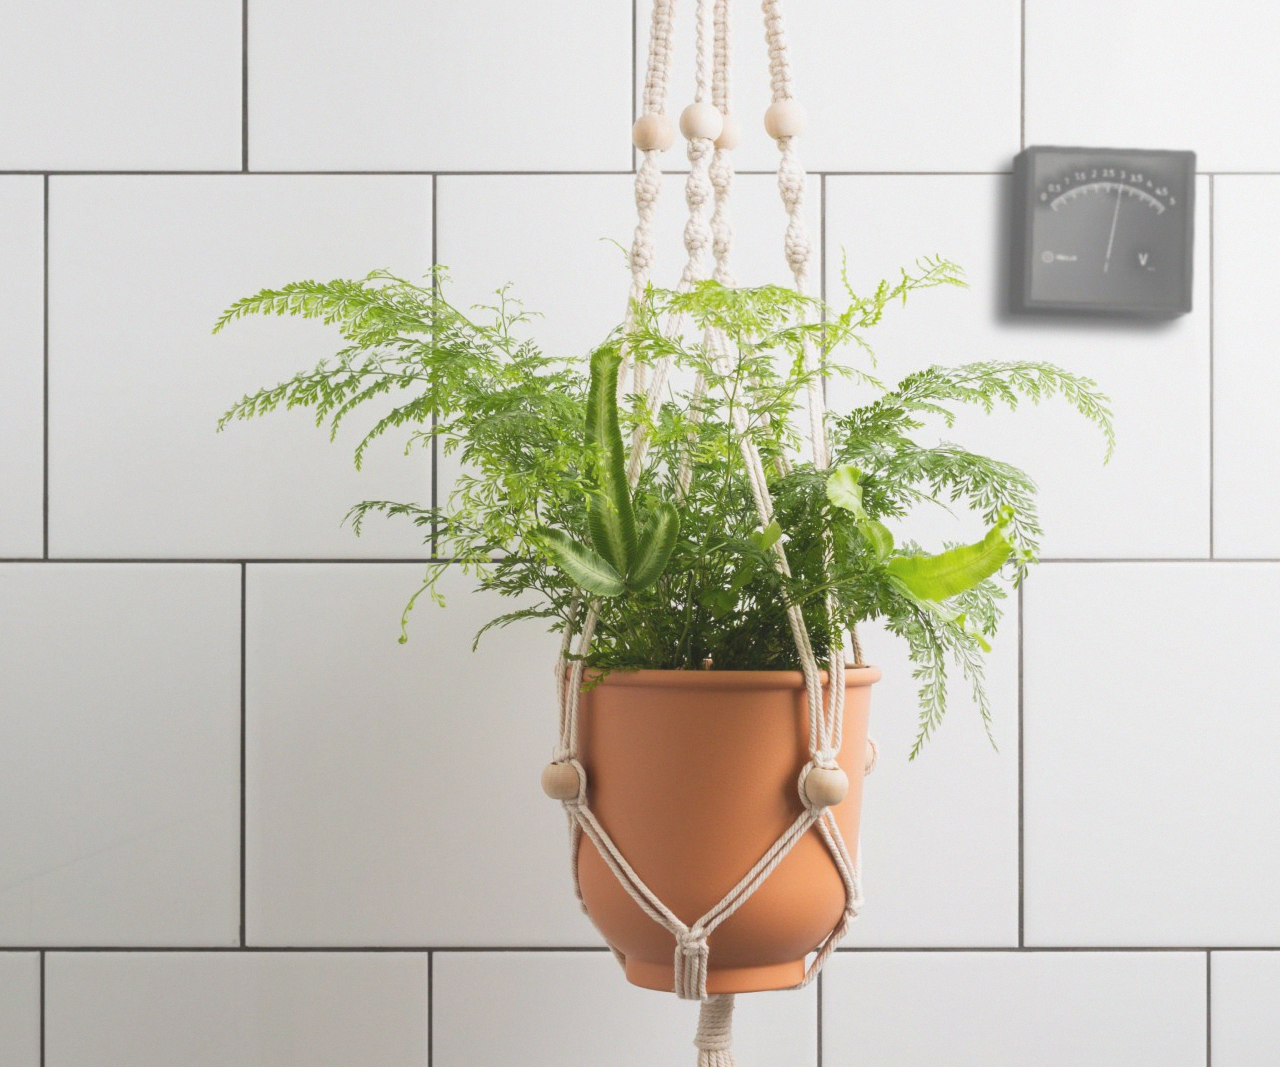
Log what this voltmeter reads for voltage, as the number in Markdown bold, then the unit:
**3** V
